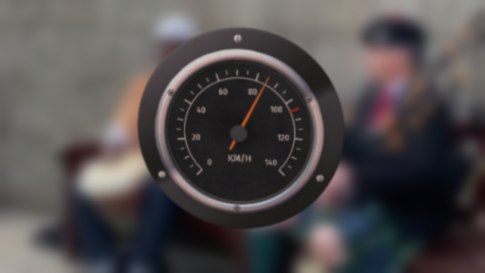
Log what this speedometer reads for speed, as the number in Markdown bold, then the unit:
**85** km/h
